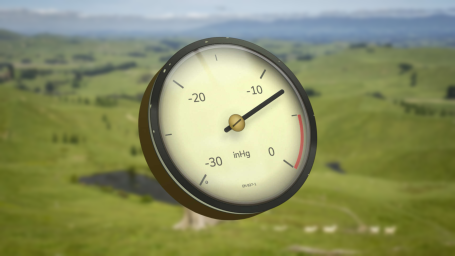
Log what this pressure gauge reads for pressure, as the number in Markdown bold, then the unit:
**-7.5** inHg
